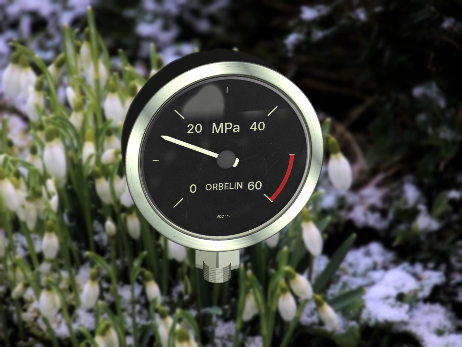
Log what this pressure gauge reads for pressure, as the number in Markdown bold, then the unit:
**15** MPa
